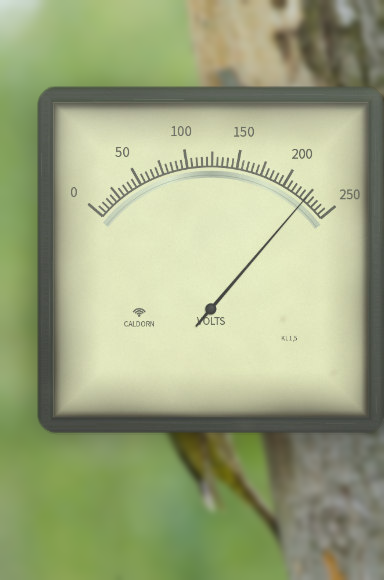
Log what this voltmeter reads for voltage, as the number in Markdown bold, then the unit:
**225** V
